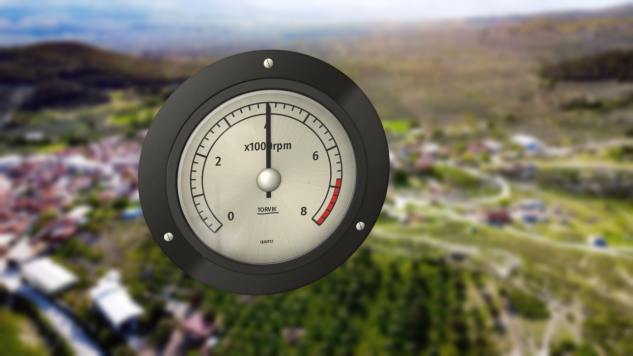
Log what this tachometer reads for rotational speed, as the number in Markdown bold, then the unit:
**4000** rpm
